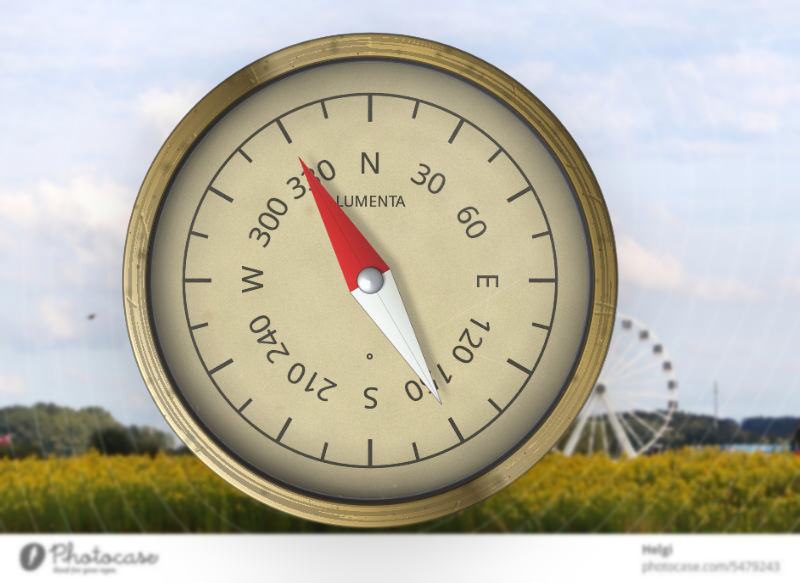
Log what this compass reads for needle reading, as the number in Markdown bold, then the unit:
**330** °
